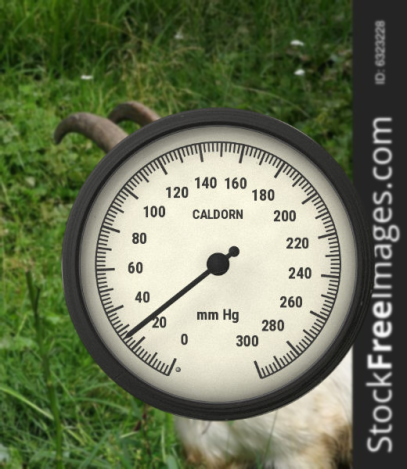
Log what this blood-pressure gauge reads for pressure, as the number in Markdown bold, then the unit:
**26** mmHg
